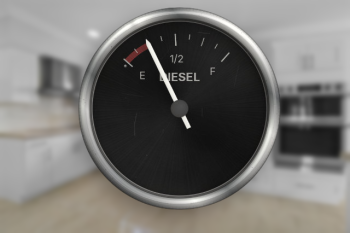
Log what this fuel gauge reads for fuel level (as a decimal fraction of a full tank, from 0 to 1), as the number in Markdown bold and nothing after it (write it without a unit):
**0.25**
